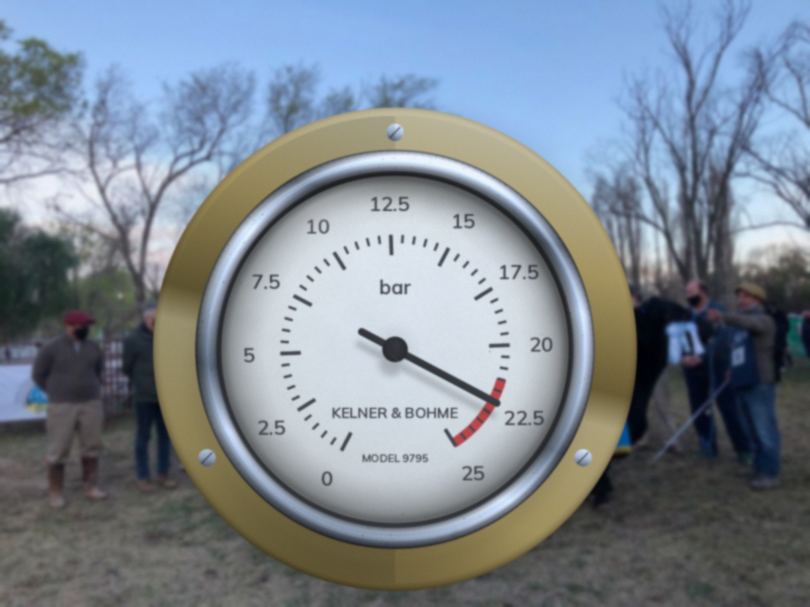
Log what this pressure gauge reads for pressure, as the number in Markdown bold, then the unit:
**22.5** bar
